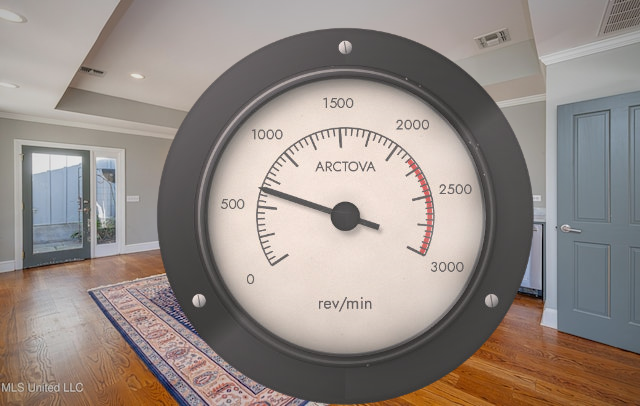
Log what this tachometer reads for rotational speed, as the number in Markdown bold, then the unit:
**650** rpm
